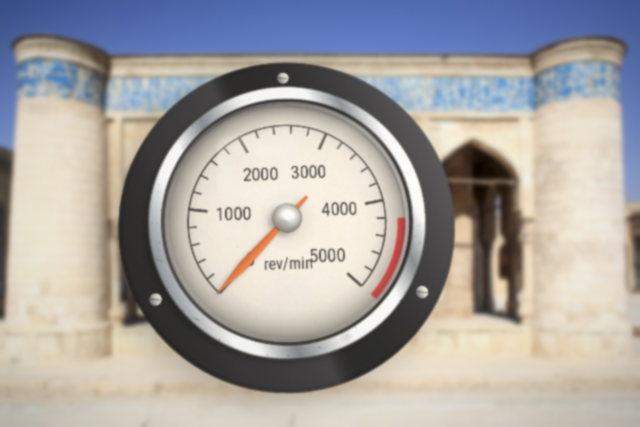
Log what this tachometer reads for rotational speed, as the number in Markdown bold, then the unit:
**0** rpm
